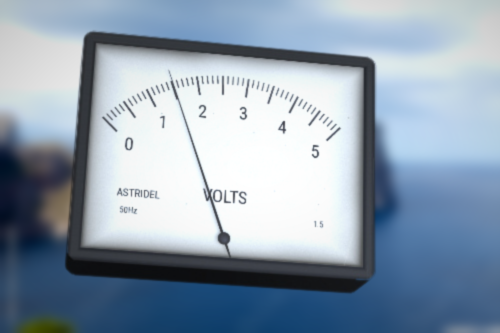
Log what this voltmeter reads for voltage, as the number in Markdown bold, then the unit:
**1.5** V
